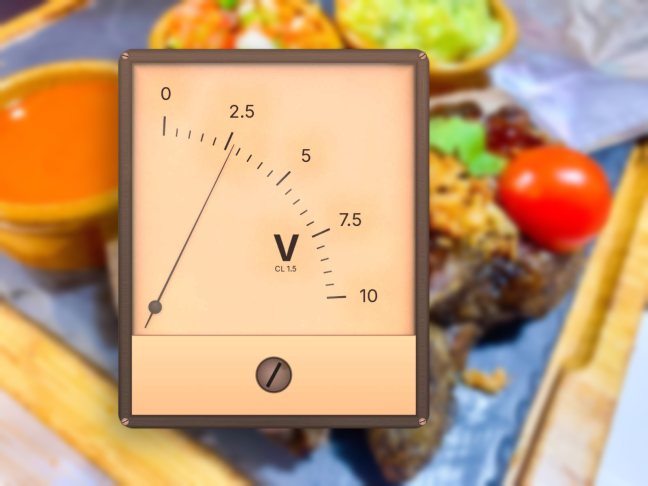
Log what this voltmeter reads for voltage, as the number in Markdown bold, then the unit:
**2.75** V
